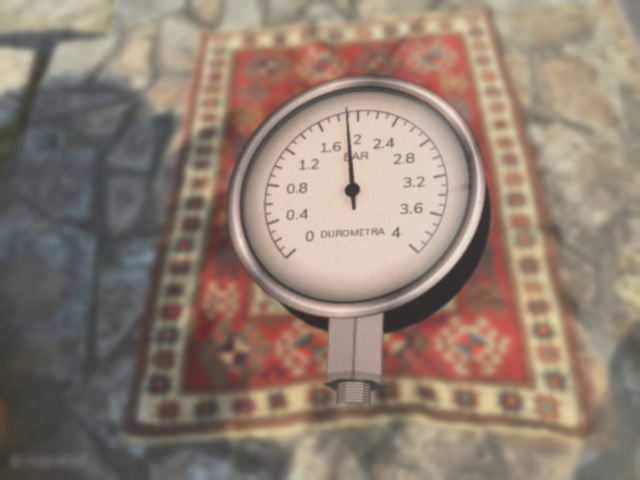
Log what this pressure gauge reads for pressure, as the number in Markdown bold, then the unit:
**1.9** bar
